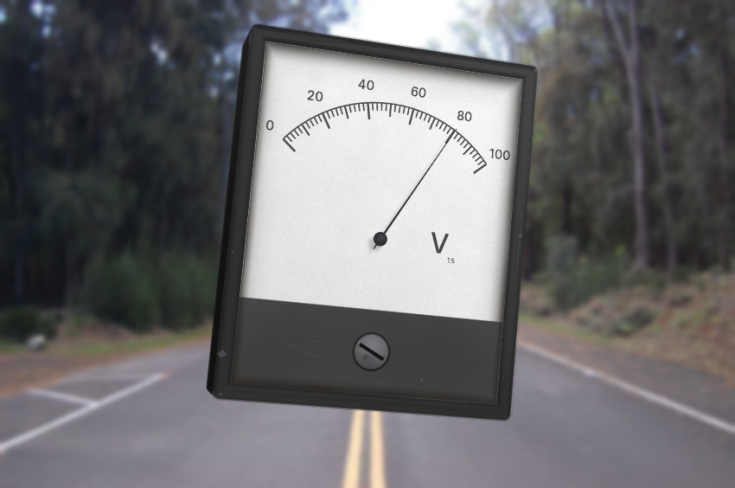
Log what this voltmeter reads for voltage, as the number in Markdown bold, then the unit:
**80** V
